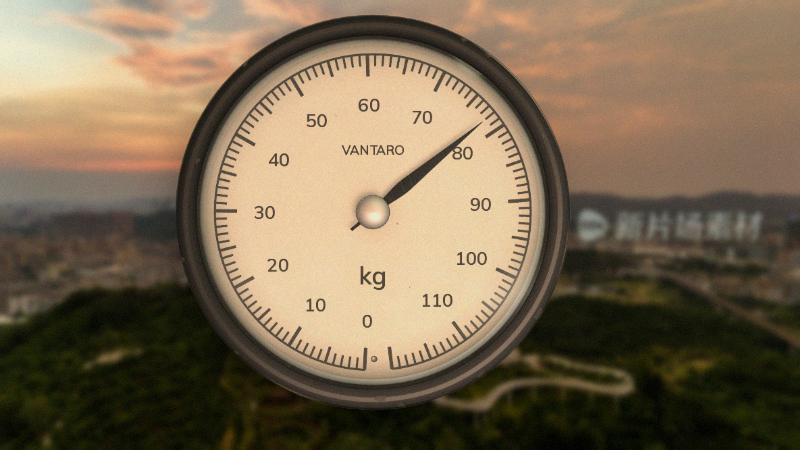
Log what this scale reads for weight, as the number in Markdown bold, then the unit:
**78** kg
